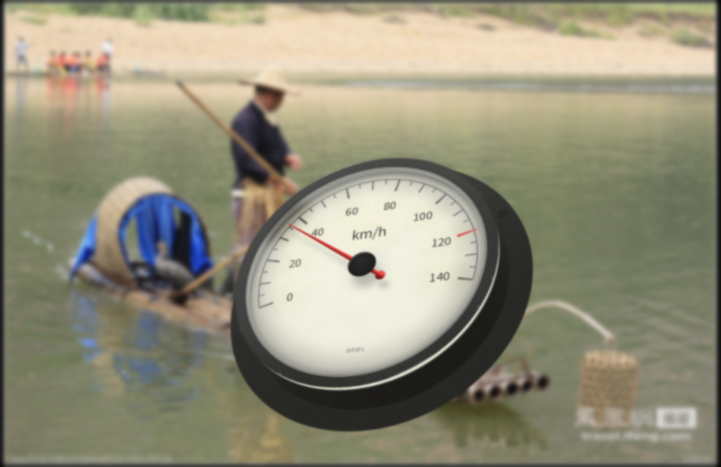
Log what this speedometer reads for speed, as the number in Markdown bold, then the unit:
**35** km/h
